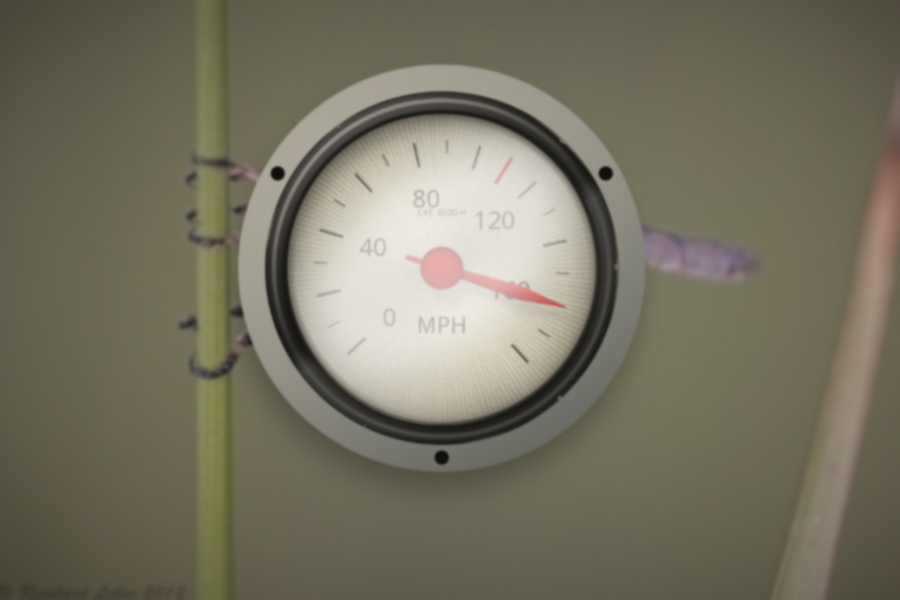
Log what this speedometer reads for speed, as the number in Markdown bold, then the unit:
**160** mph
